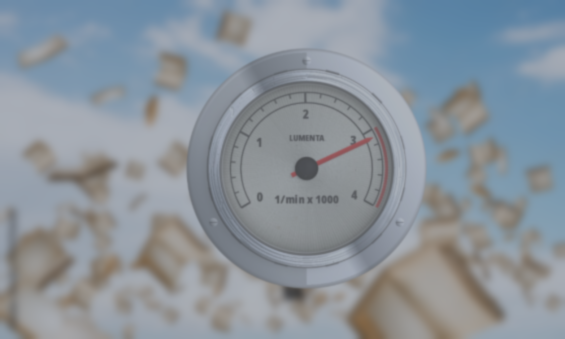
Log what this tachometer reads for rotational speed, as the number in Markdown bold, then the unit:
**3100** rpm
